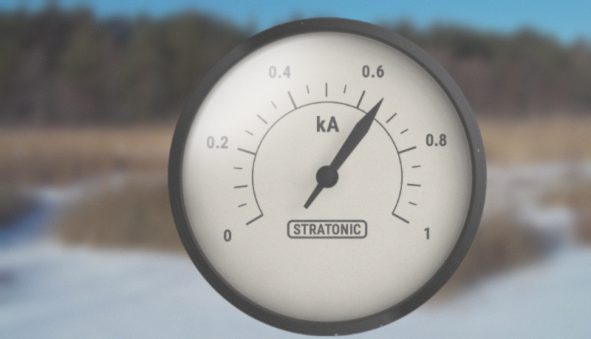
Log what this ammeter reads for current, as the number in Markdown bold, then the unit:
**0.65** kA
